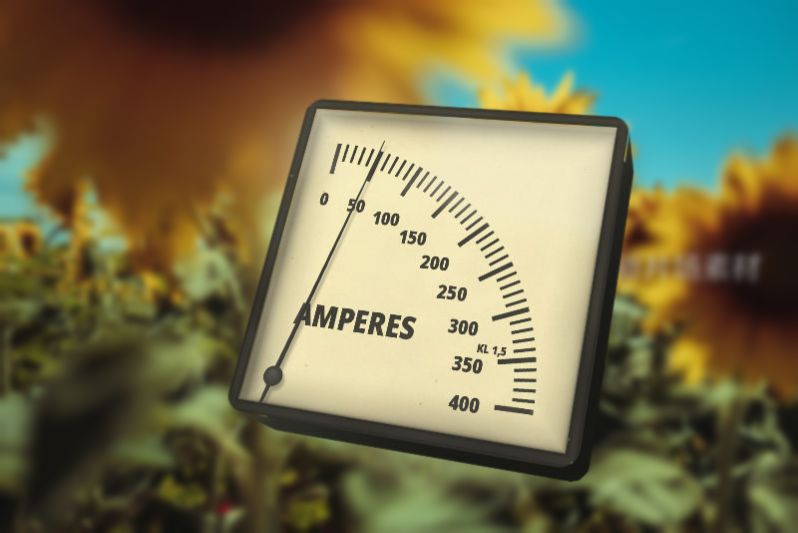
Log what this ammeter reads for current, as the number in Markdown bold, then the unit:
**50** A
